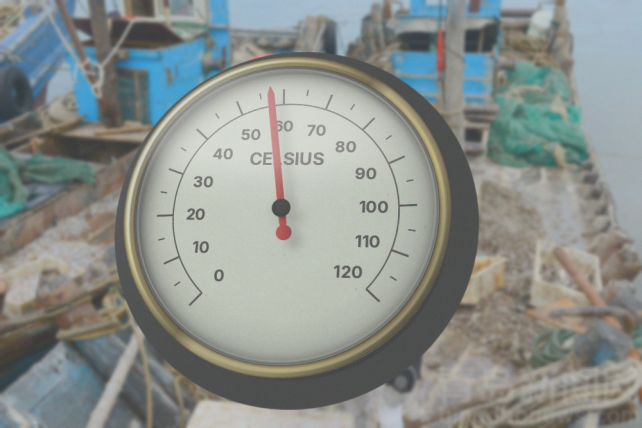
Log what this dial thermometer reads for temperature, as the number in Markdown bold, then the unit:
**57.5** °C
